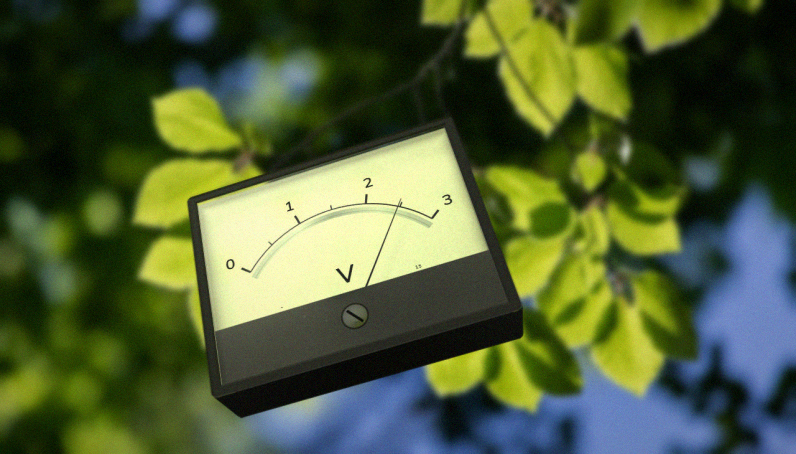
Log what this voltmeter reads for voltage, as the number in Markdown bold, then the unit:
**2.5** V
